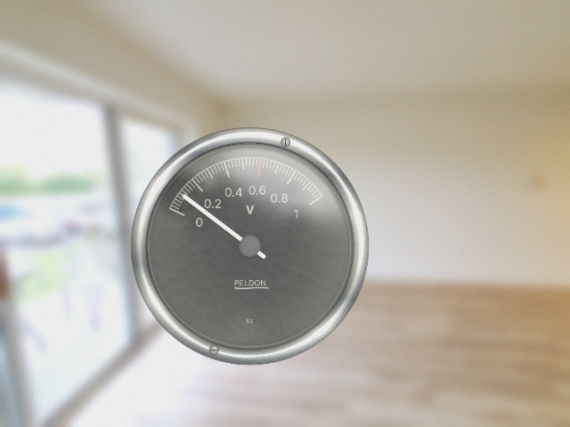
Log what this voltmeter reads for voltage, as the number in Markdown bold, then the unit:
**0.1** V
